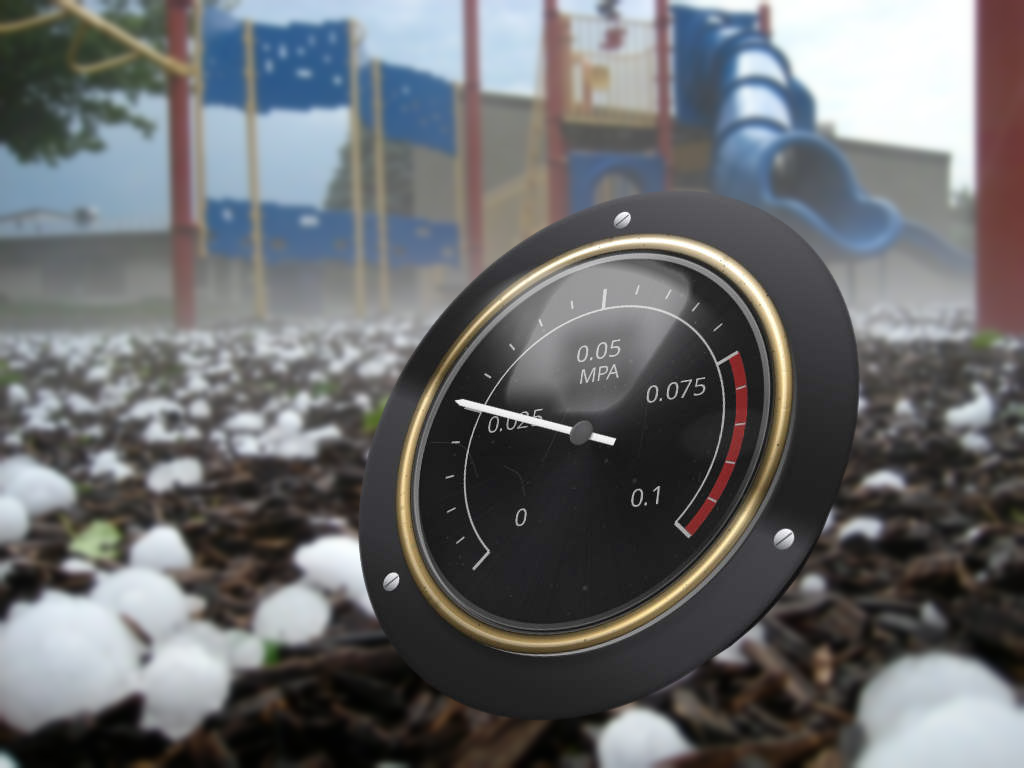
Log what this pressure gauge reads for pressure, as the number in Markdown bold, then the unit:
**0.025** MPa
